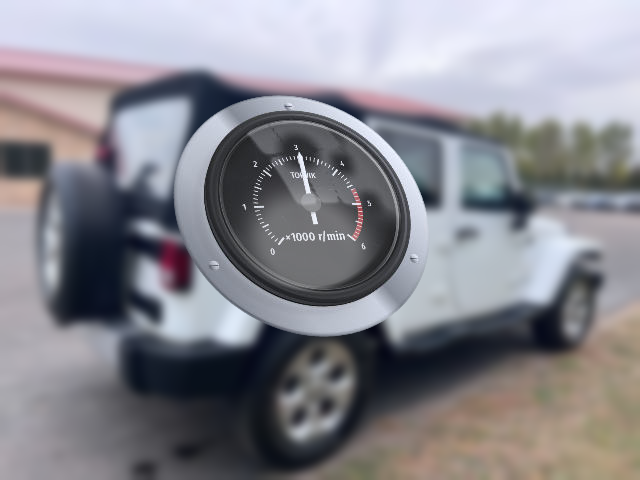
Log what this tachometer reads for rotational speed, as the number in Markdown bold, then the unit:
**3000** rpm
